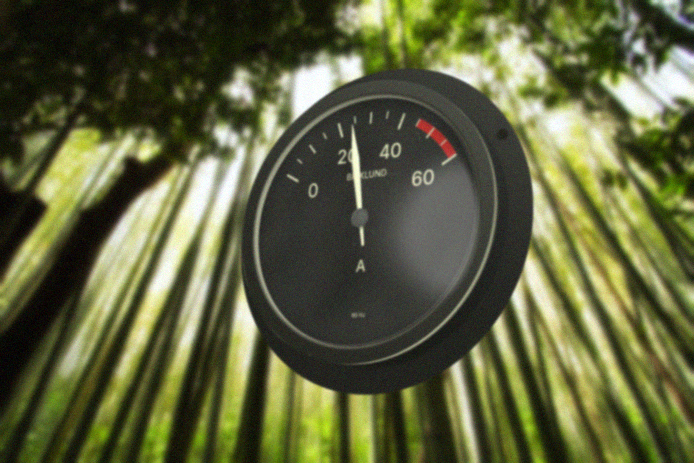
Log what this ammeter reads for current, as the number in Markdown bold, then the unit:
**25** A
